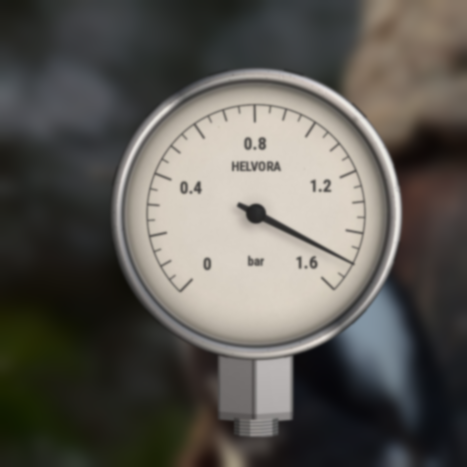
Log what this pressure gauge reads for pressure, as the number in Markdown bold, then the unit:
**1.5** bar
